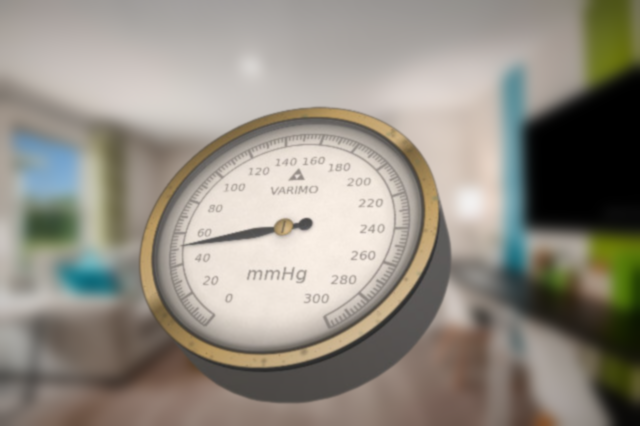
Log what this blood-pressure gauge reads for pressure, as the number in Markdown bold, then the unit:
**50** mmHg
